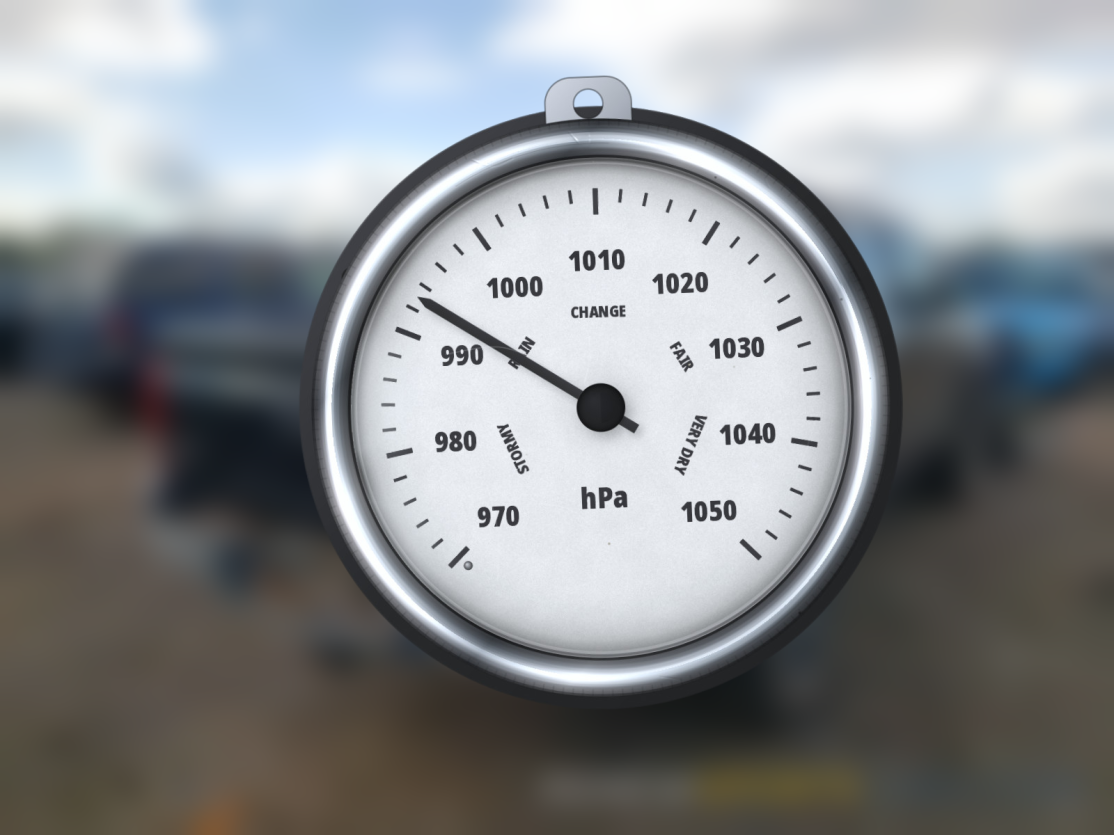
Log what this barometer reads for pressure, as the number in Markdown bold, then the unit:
**993** hPa
